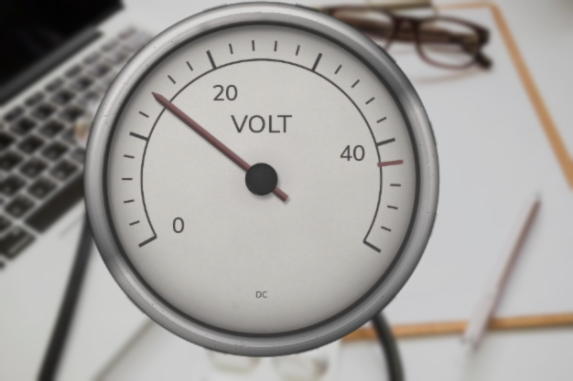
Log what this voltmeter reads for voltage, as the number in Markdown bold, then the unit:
**14** V
